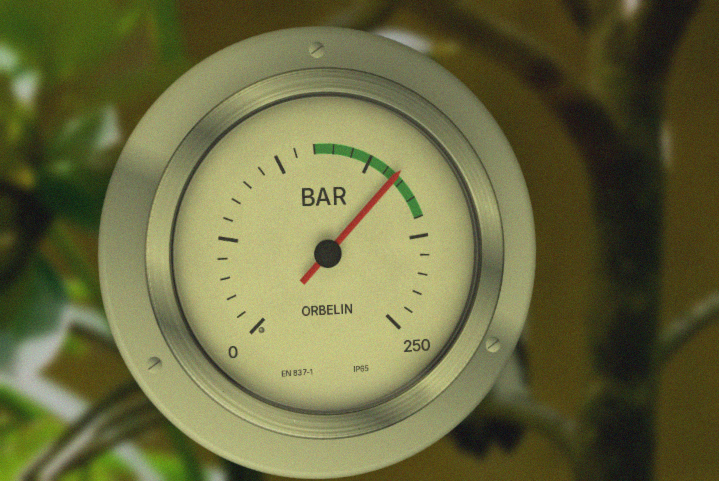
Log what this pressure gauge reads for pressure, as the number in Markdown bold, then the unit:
**165** bar
